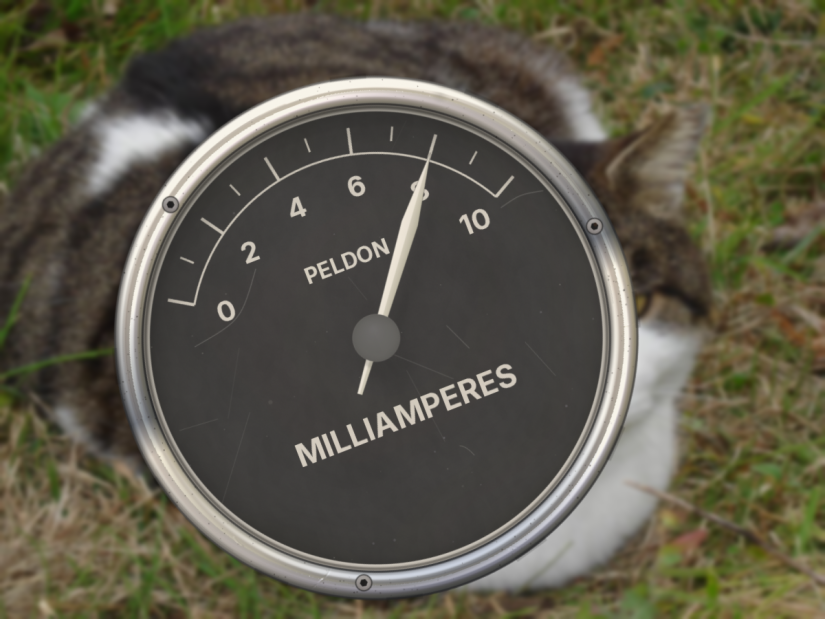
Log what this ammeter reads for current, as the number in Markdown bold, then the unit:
**8** mA
